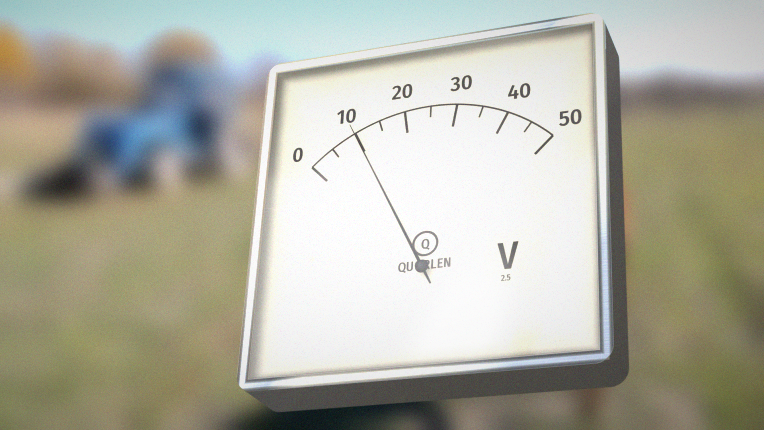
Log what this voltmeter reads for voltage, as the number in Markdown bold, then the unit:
**10** V
